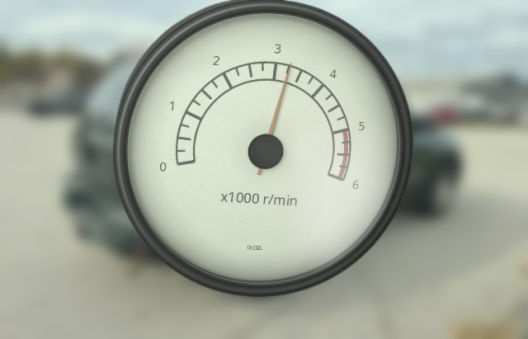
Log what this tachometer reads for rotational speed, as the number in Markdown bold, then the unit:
**3250** rpm
